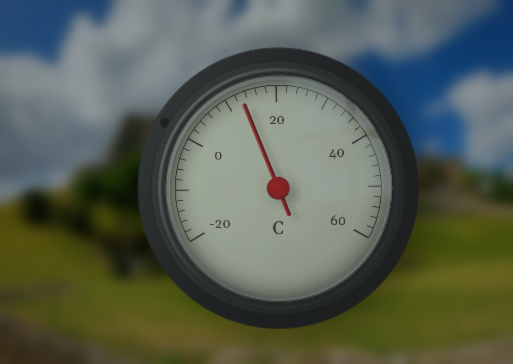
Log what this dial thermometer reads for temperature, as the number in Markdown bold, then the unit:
**13** °C
